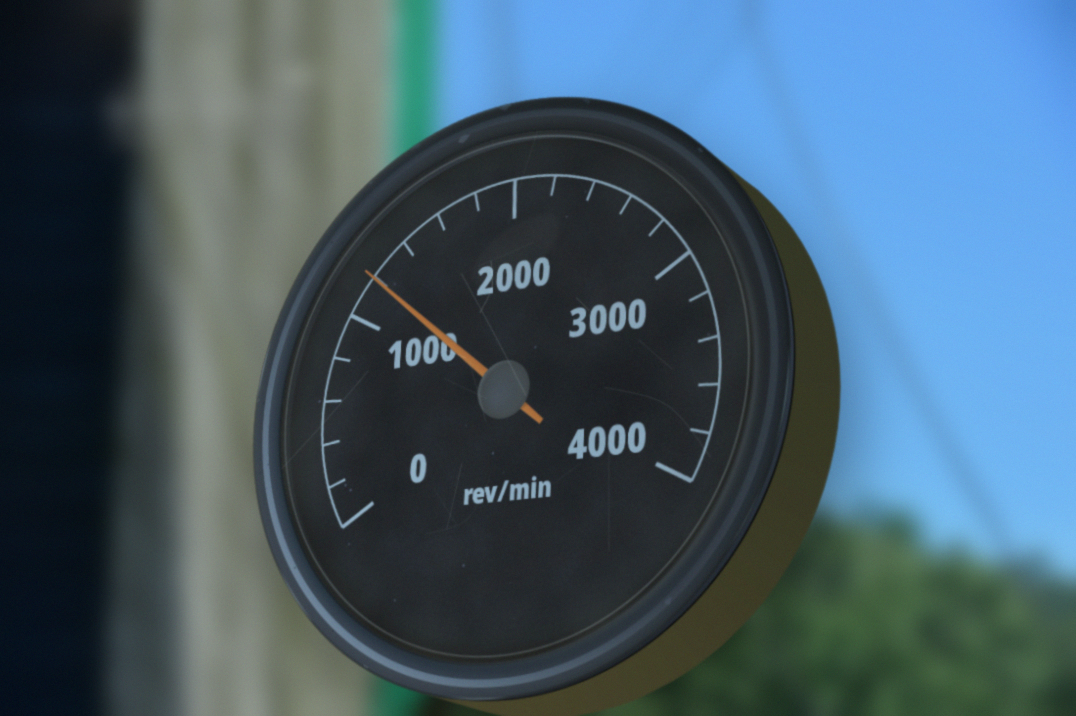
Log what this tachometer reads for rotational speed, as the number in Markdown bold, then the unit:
**1200** rpm
